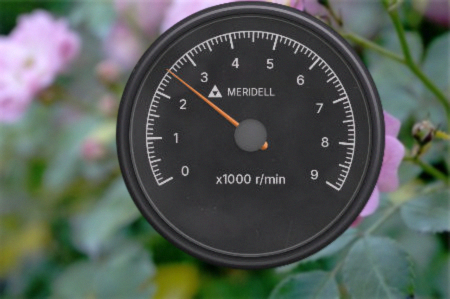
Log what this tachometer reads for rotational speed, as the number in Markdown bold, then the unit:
**2500** rpm
